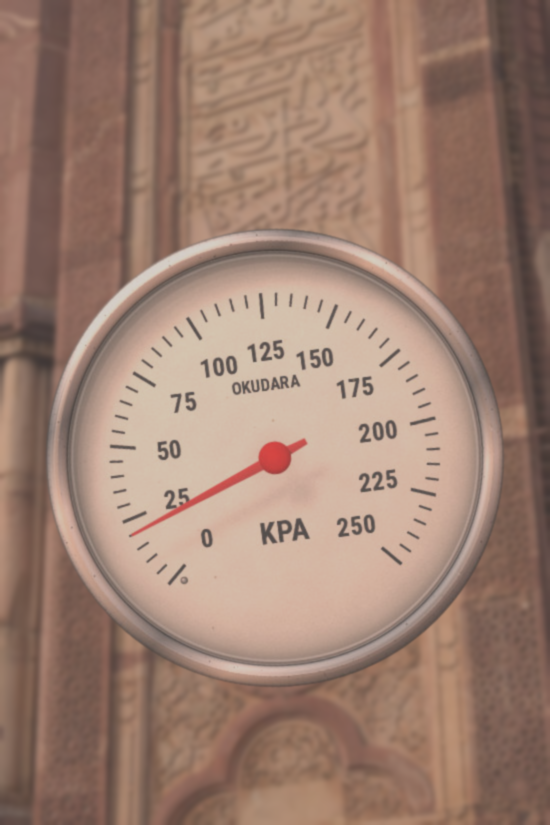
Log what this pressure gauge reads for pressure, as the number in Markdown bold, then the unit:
**20** kPa
